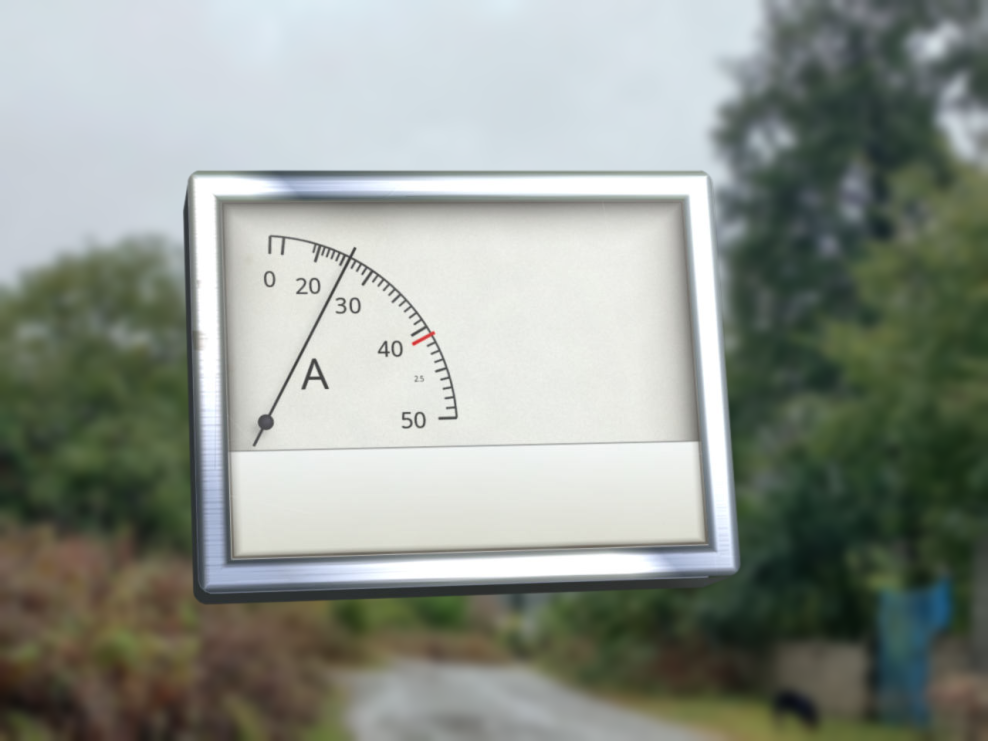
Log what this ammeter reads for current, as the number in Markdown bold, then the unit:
**26** A
